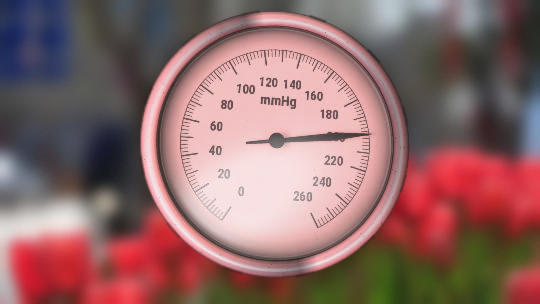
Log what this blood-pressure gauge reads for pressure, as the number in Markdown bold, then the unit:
**200** mmHg
